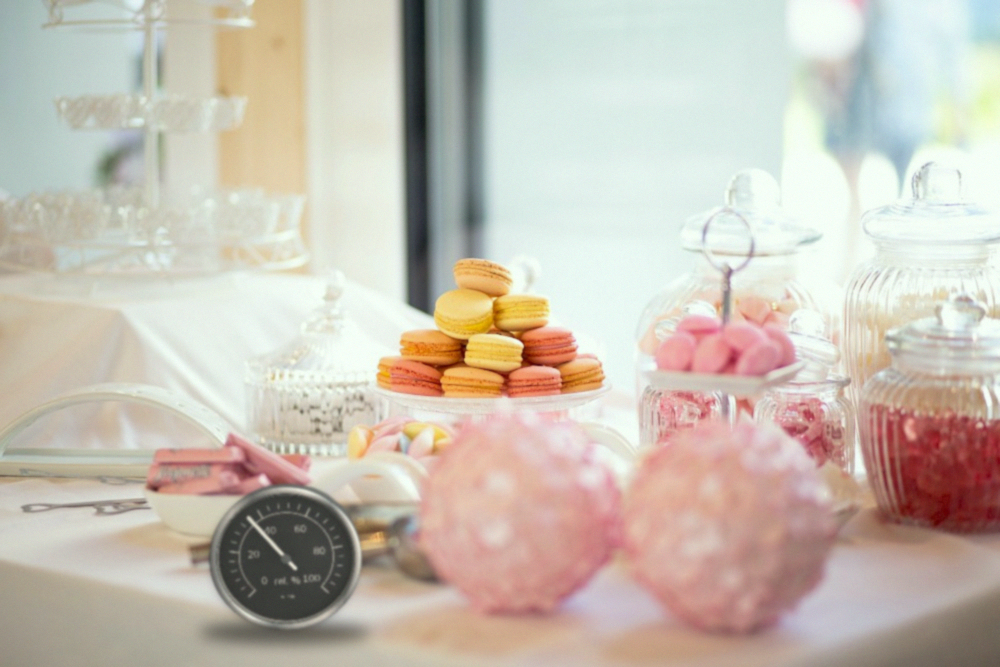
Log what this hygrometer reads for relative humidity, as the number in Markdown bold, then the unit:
**36** %
